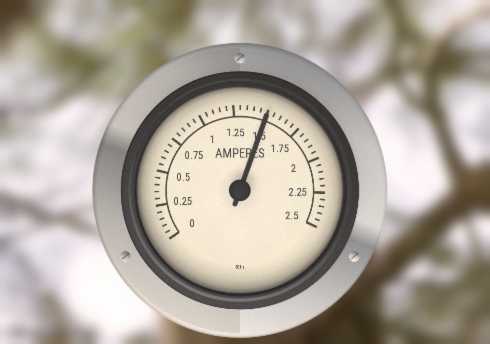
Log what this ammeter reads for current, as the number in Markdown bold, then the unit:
**1.5** A
